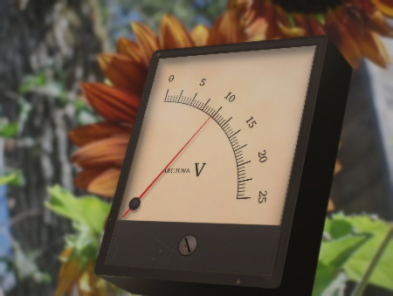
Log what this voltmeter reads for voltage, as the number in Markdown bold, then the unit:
**10** V
